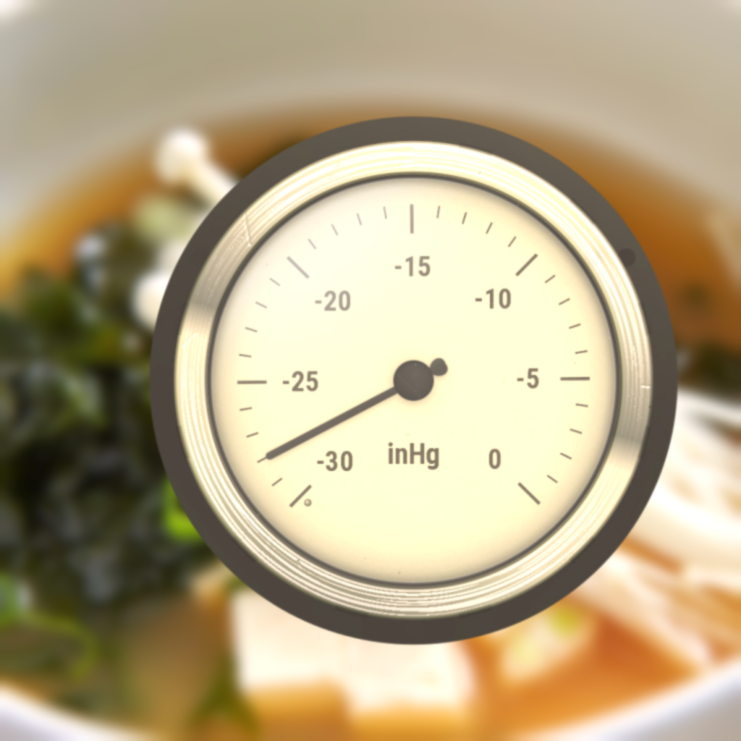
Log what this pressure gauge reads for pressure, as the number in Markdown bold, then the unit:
**-28** inHg
